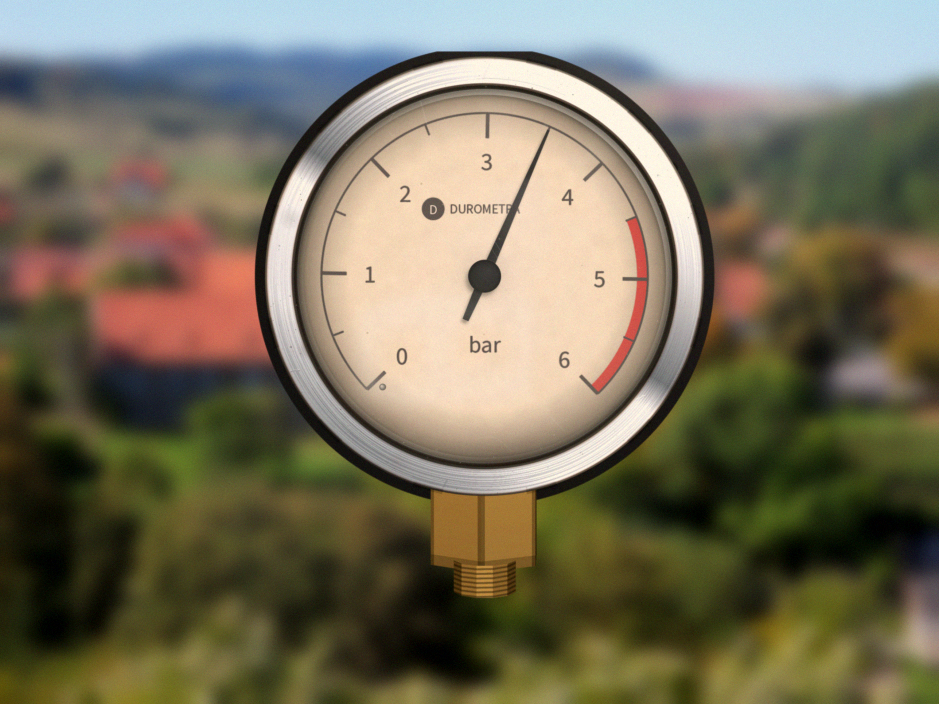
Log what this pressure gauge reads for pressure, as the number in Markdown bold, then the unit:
**3.5** bar
